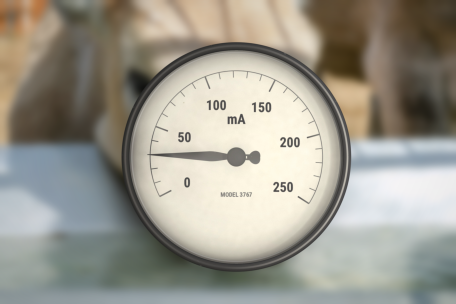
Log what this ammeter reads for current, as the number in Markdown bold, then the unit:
**30** mA
